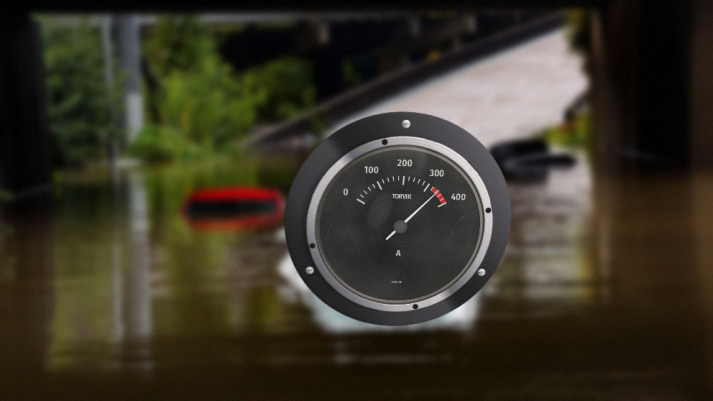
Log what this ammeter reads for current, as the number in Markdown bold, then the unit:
**340** A
